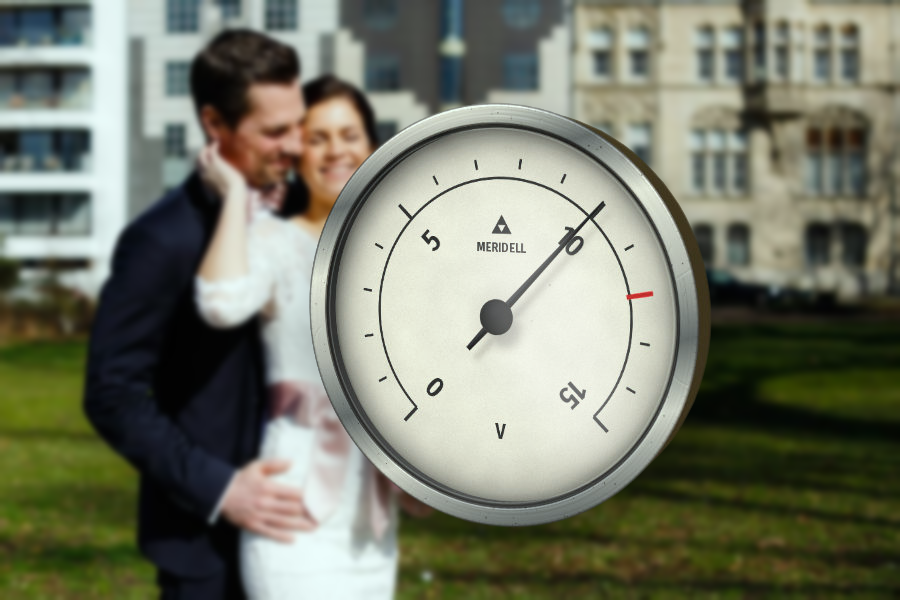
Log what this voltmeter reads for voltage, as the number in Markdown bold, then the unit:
**10** V
